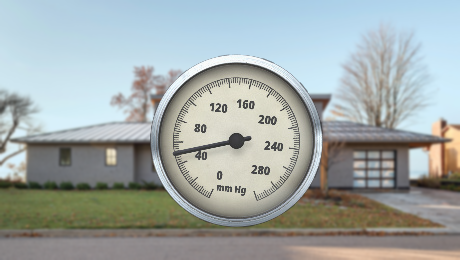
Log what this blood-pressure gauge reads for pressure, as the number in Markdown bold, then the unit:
**50** mmHg
